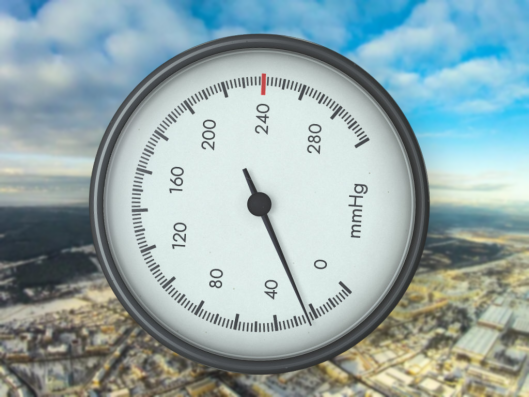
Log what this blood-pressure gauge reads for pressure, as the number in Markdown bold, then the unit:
**24** mmHg
